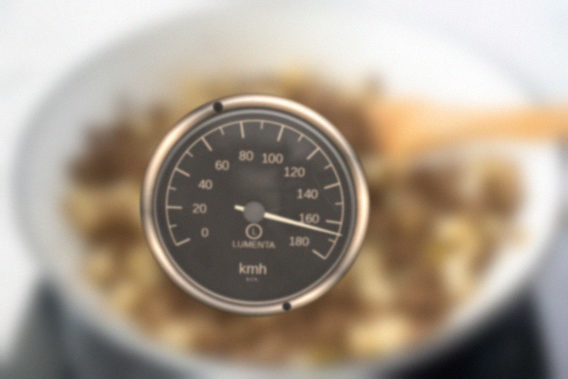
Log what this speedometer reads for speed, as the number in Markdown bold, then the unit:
**165** km/h
